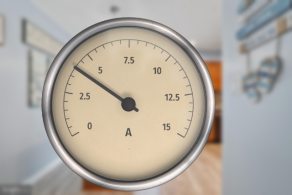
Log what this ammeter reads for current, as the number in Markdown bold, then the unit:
**4** A
